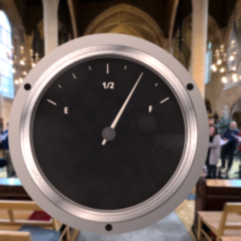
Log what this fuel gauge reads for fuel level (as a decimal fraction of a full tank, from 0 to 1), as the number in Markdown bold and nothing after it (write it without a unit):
**0.75**
